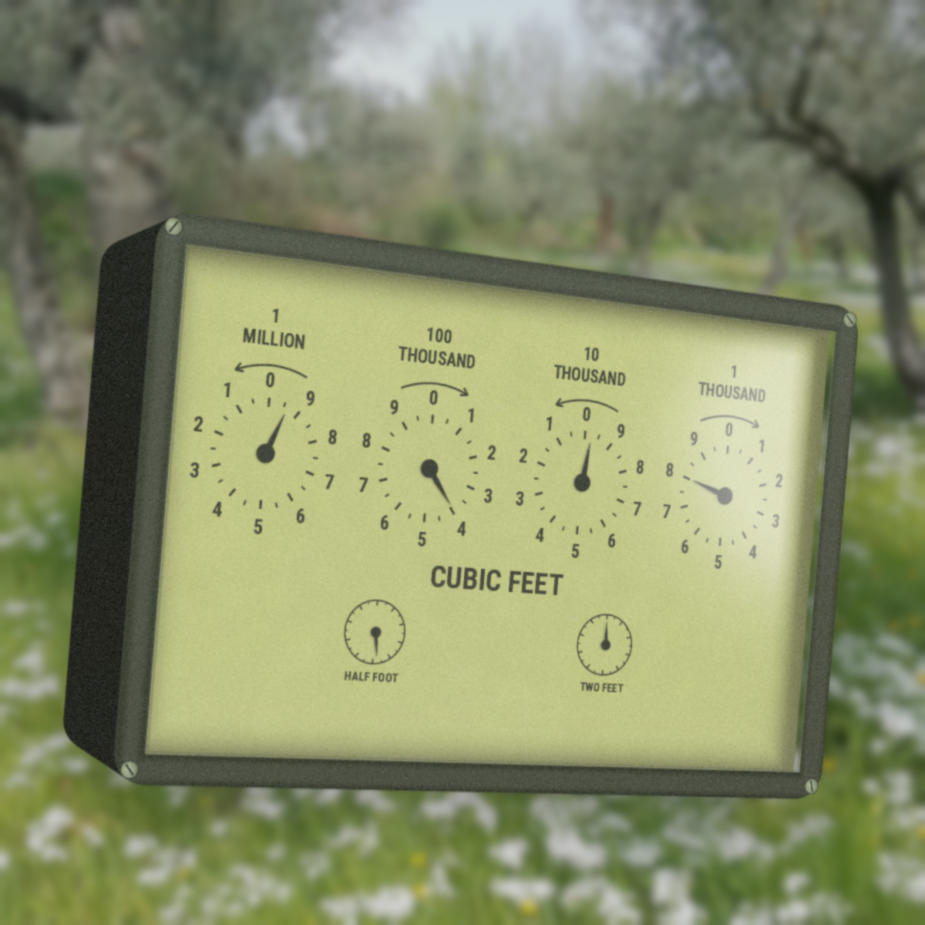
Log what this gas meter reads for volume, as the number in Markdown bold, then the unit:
**939800** ft³
